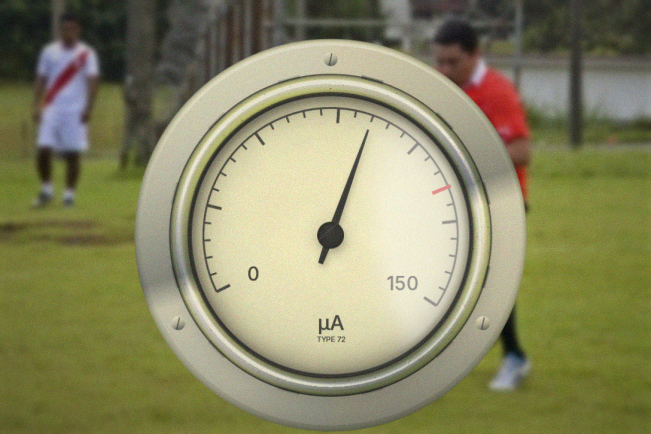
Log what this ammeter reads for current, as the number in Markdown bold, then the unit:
**85** µA
